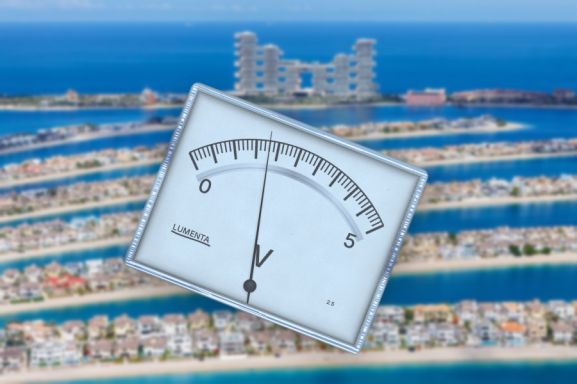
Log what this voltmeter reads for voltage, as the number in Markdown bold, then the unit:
**1.8** V
